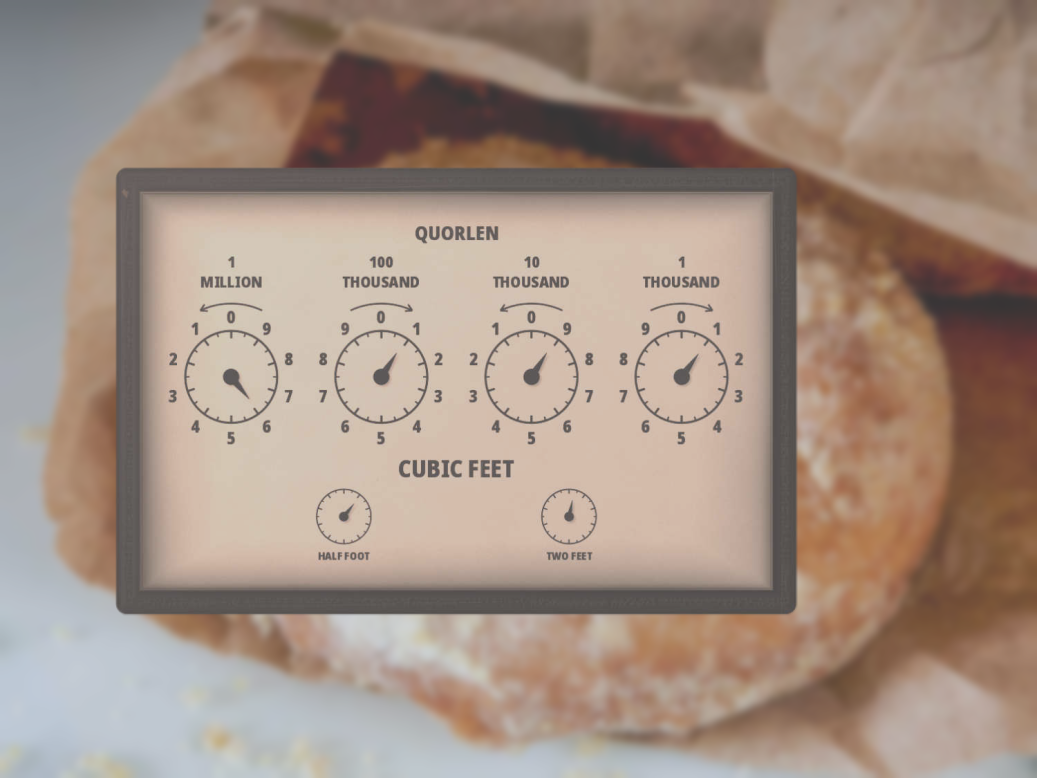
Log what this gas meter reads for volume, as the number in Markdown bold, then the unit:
**609100** ft³
